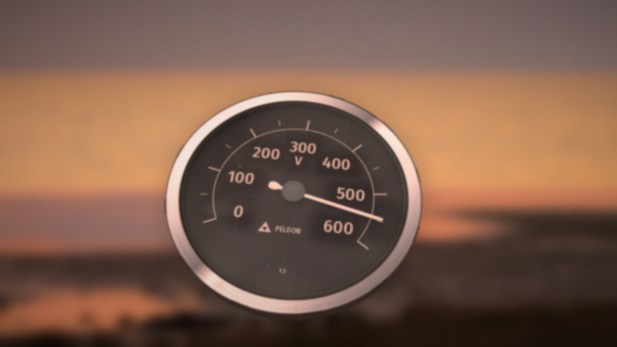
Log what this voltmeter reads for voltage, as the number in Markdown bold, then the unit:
**550** V
